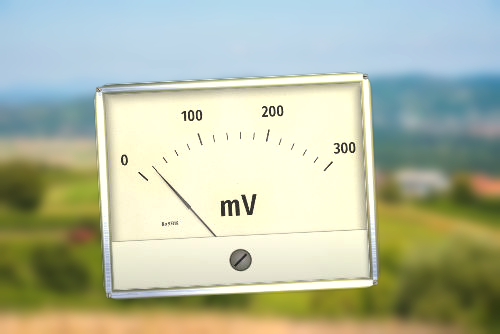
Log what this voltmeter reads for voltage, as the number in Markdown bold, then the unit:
**20** mV
